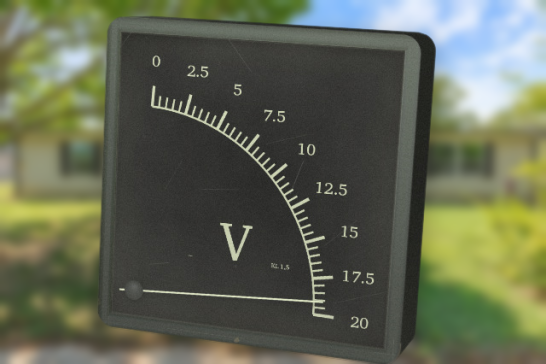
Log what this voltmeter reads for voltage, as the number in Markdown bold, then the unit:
**19** V
